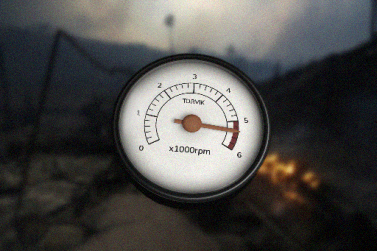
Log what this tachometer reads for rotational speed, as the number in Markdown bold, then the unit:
**5400** rpm
